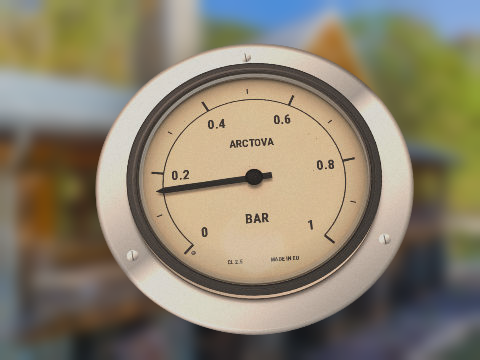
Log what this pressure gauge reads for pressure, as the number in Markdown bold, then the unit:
**0.15** bar
